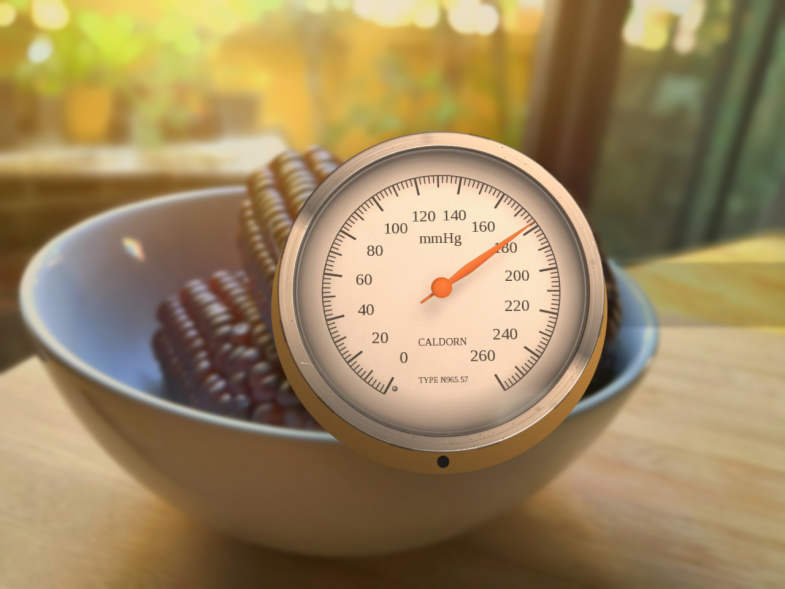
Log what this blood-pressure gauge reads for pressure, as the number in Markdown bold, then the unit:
**178** mmHg
